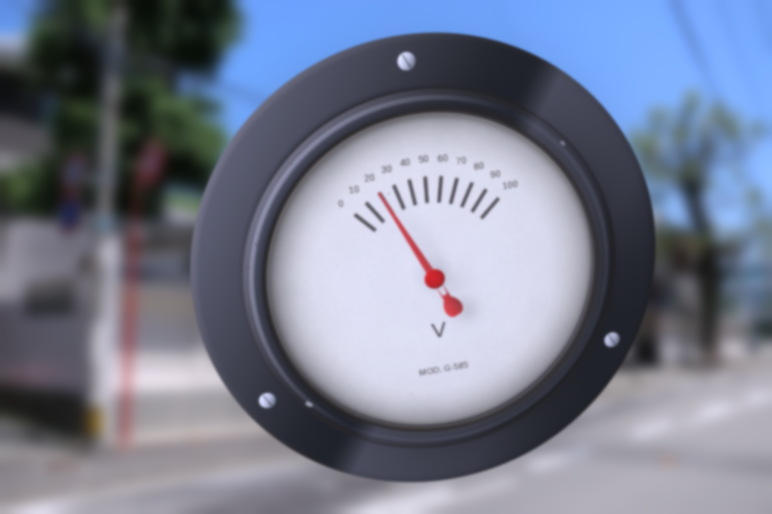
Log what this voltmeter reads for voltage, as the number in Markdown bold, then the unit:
**20** V
